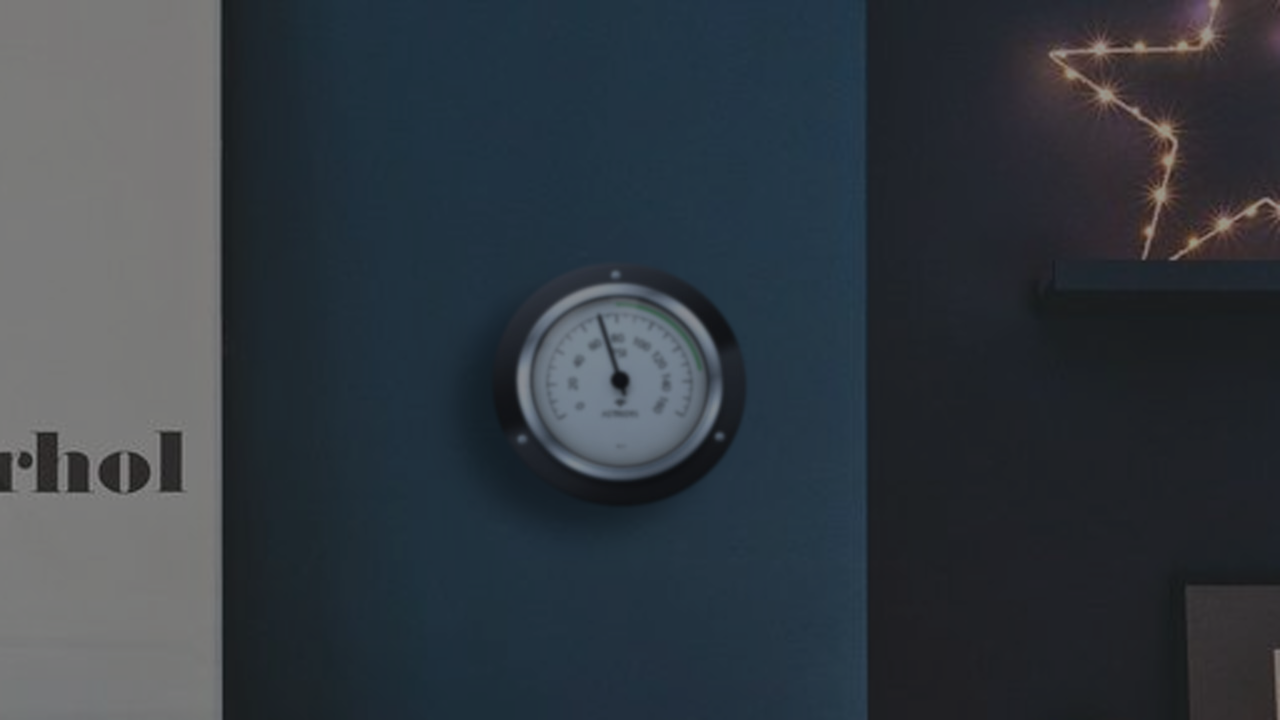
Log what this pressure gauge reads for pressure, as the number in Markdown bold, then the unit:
**70** psi
